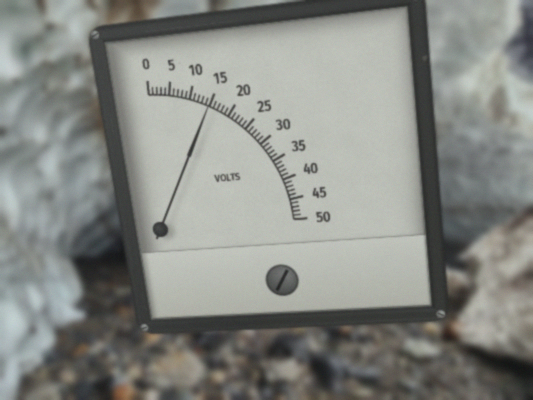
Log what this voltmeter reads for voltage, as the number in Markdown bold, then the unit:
**15** V
